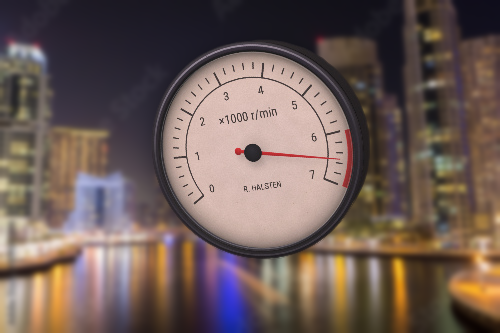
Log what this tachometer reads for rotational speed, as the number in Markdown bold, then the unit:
**6500** rpm
